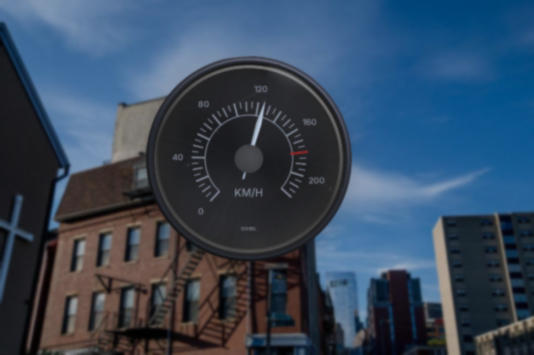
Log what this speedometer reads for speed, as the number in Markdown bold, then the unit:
**125** km/h
